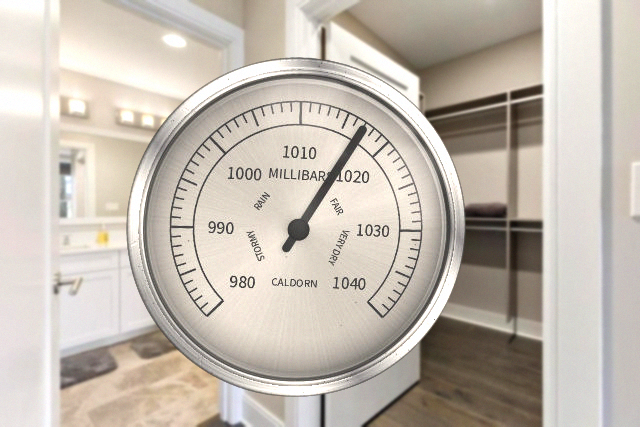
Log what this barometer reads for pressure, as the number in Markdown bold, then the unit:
**1017** mbar
